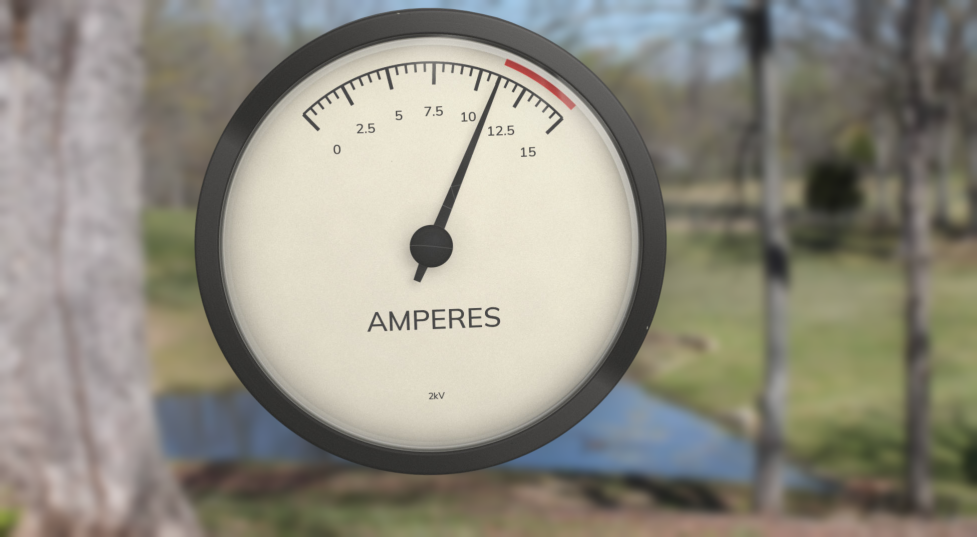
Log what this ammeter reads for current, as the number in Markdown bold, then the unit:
**11** A
